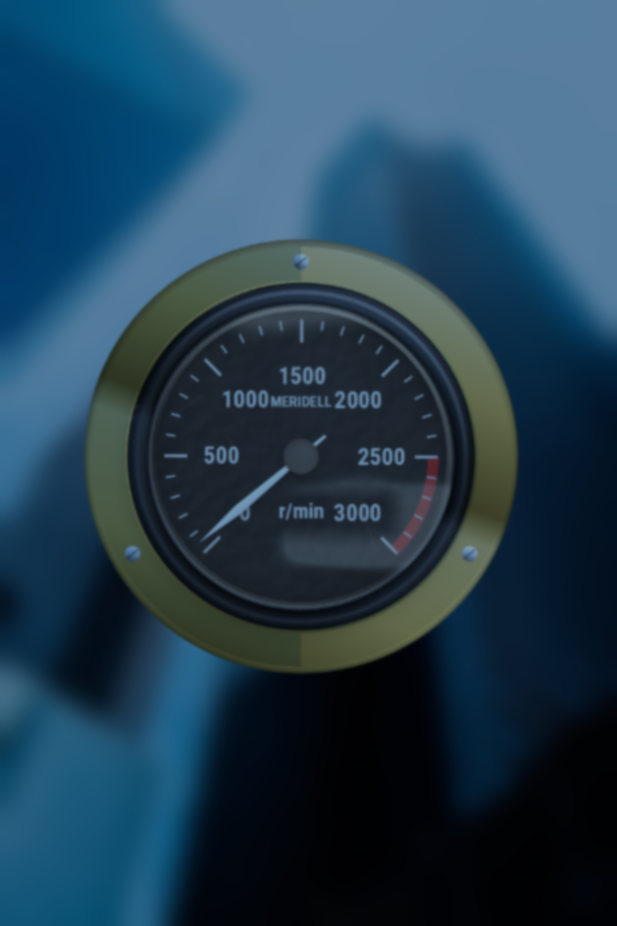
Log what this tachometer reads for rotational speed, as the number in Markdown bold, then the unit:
**50** rpm
